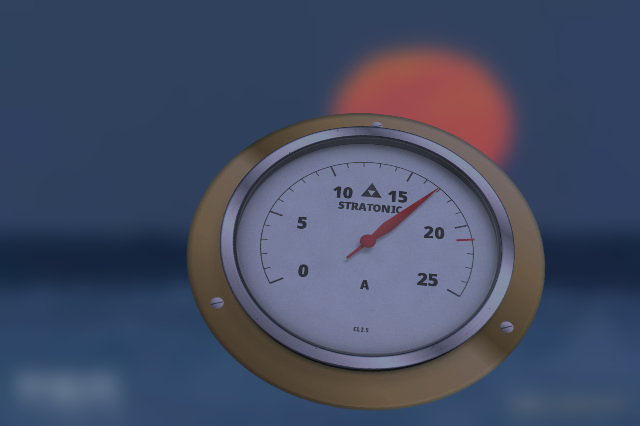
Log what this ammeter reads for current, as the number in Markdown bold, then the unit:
**17** A
